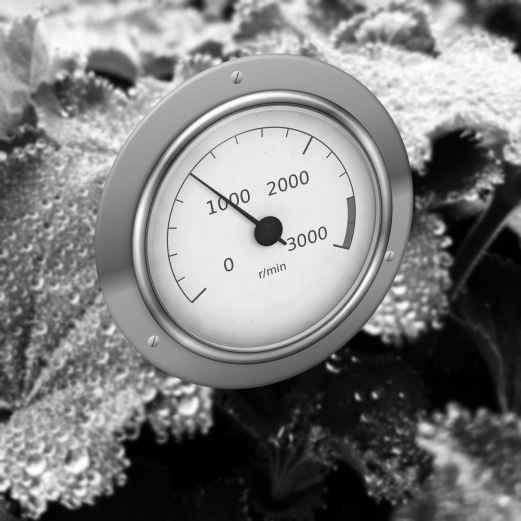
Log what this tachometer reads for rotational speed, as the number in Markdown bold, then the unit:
**1000** rpm
